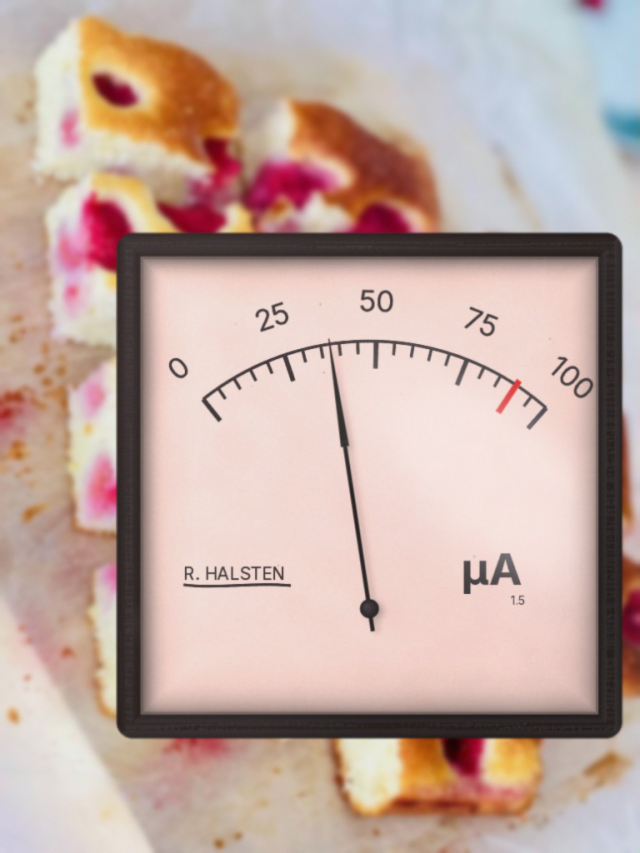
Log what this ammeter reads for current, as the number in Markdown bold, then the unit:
**37.5** µA
